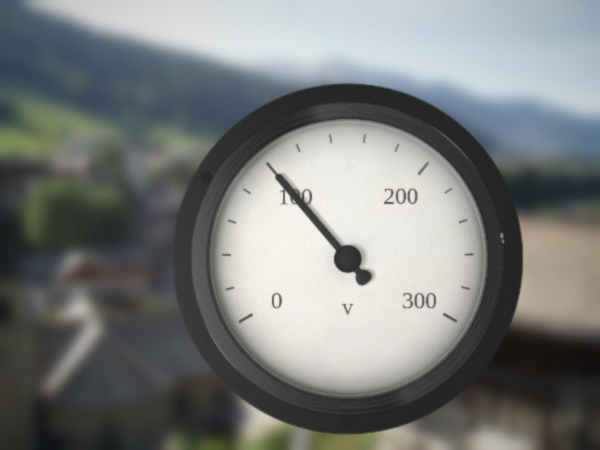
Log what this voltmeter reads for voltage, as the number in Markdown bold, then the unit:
**100** V
